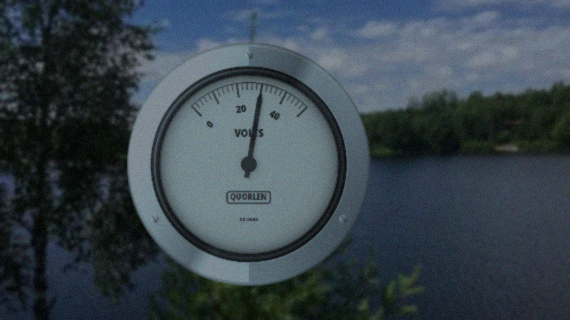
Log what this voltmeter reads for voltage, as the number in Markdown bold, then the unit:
**30** V
